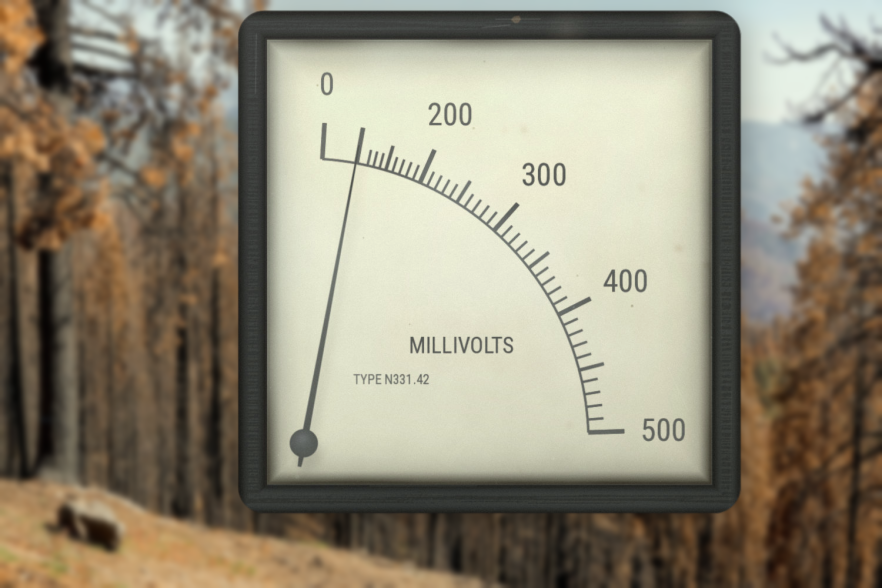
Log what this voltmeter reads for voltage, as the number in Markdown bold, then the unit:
**100** mV
